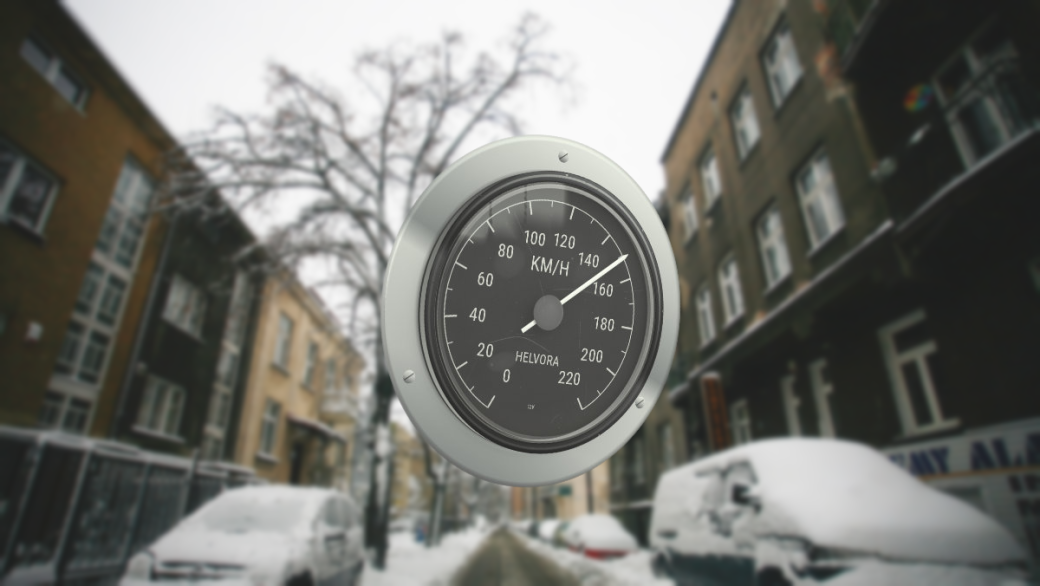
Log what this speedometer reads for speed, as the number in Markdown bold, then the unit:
**150** km/h
